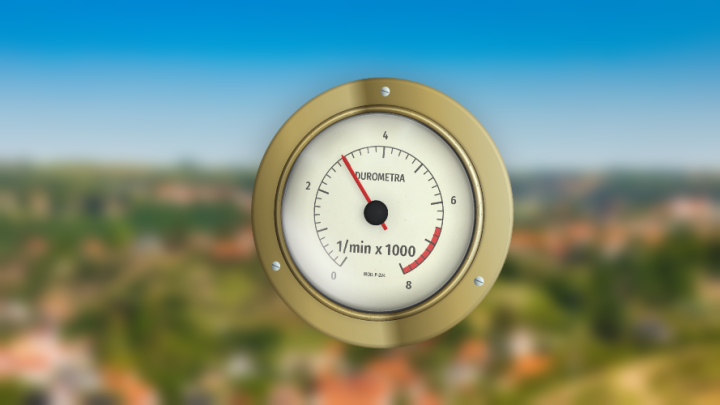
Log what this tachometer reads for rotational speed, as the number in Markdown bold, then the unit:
**3000** rpm
